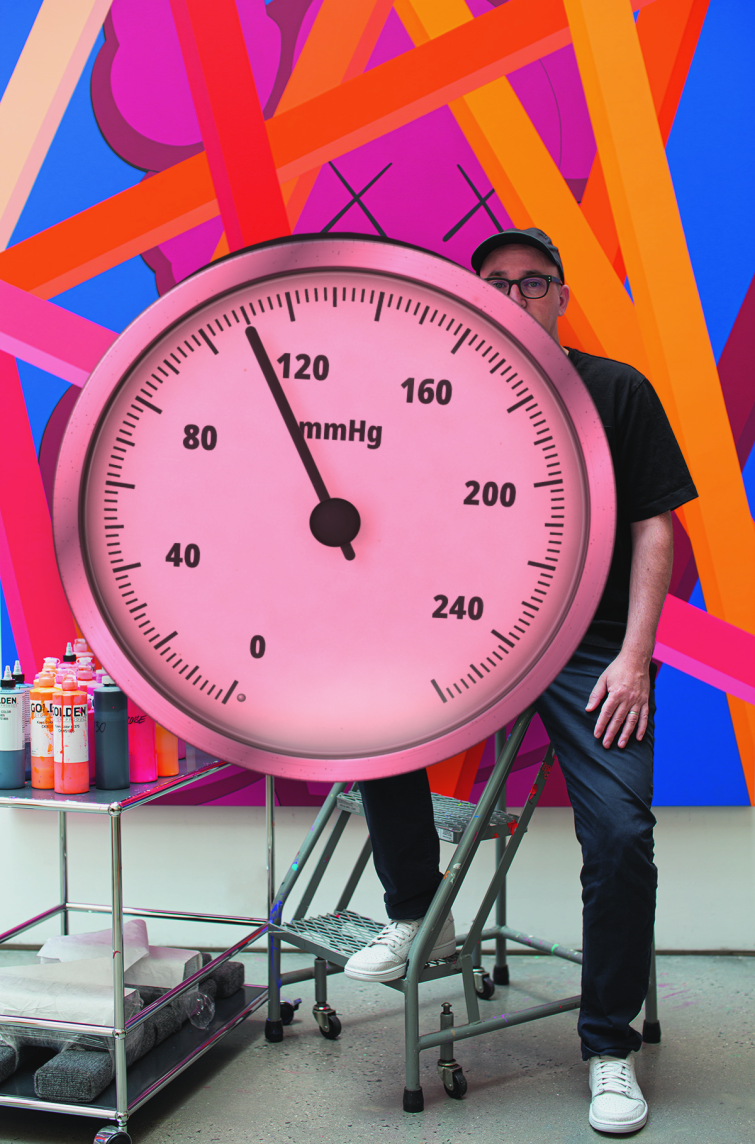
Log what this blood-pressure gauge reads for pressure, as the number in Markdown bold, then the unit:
**110** mmHg
